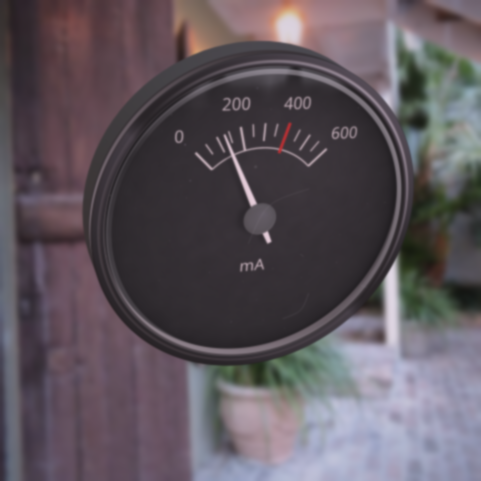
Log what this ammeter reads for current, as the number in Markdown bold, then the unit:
**125** mA
